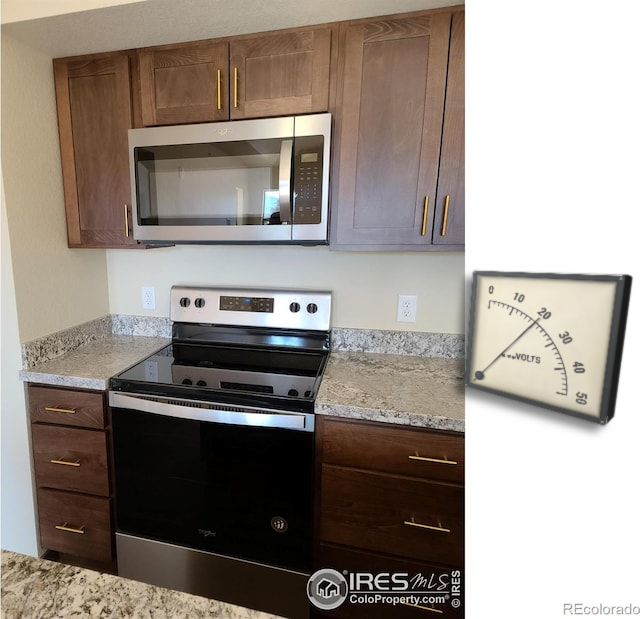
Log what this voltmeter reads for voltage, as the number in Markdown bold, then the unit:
**20** V
